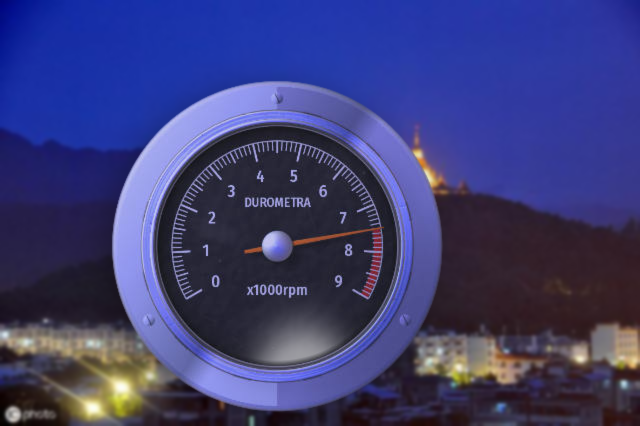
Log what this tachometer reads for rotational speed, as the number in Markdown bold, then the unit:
**7500** rpm
